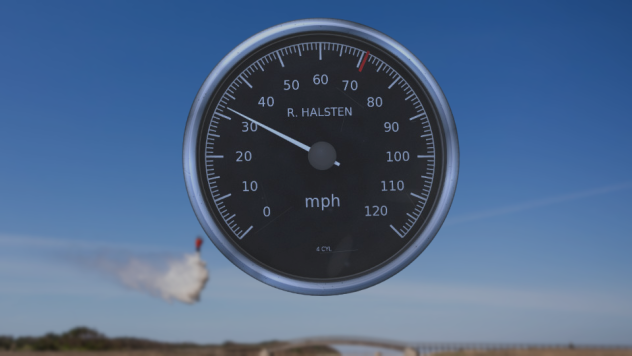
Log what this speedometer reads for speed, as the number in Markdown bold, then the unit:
**32** mph
